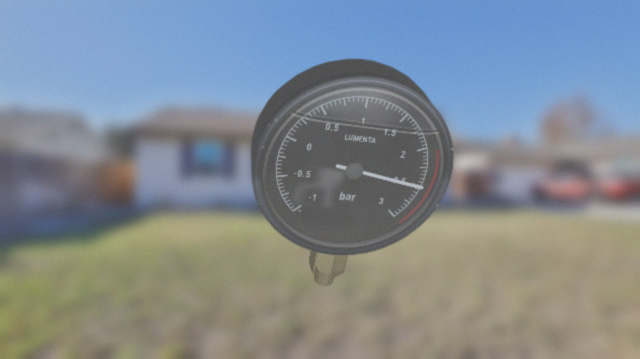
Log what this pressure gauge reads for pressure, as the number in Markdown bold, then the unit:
**2.5** bar
